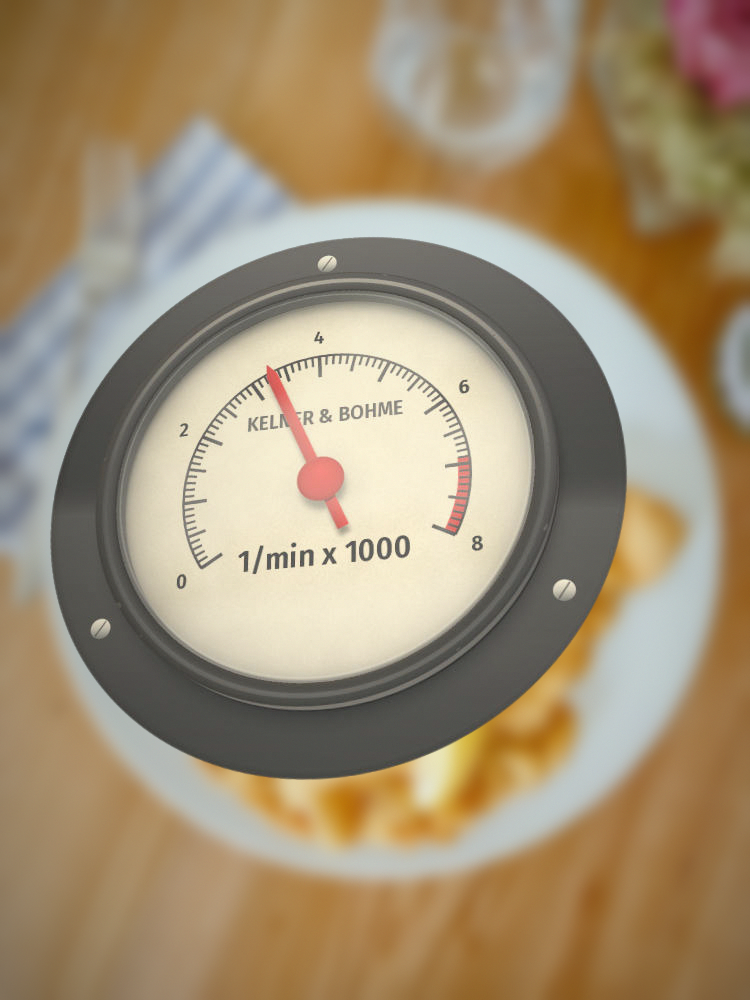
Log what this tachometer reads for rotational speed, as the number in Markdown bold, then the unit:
**3300** rpm
